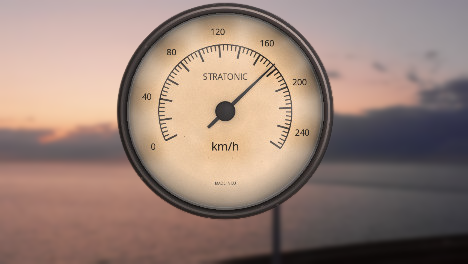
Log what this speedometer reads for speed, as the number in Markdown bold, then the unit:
**176** km/h
